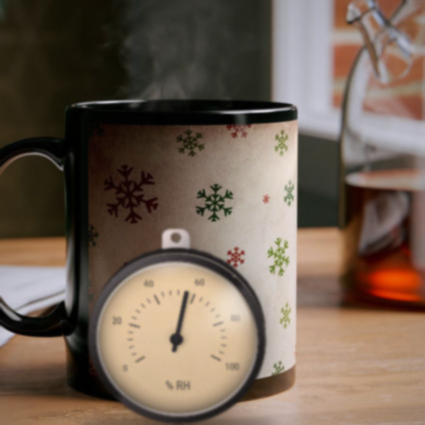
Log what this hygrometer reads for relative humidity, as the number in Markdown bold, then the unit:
**56** %
